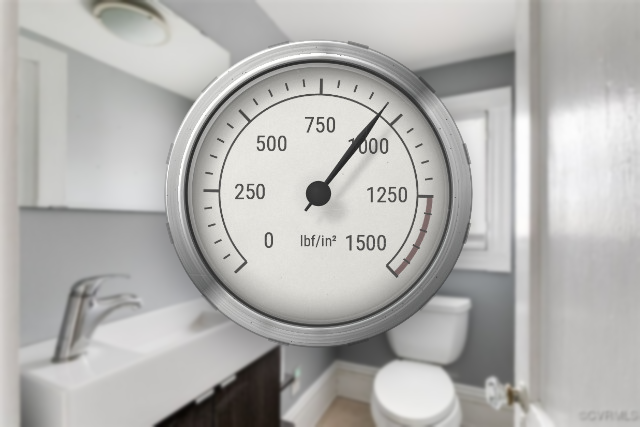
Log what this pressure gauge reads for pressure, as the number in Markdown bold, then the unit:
**950** psi
